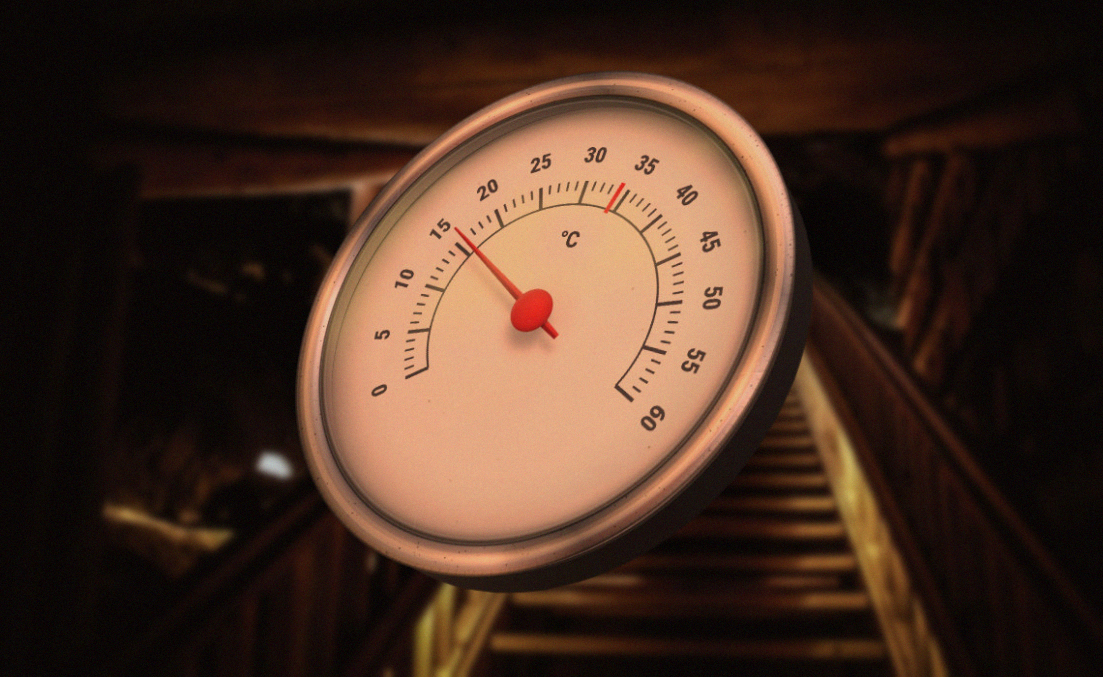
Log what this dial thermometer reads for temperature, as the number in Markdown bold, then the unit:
**16** °C
